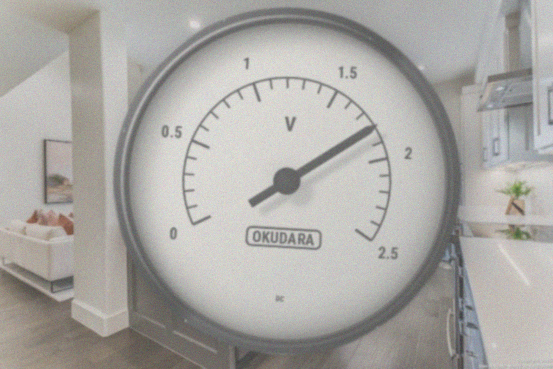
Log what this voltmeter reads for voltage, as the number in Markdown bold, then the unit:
**1.8** V
